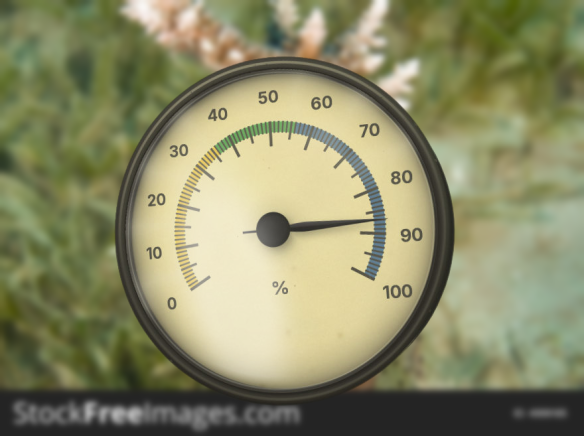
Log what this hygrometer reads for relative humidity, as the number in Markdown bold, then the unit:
**87** %
